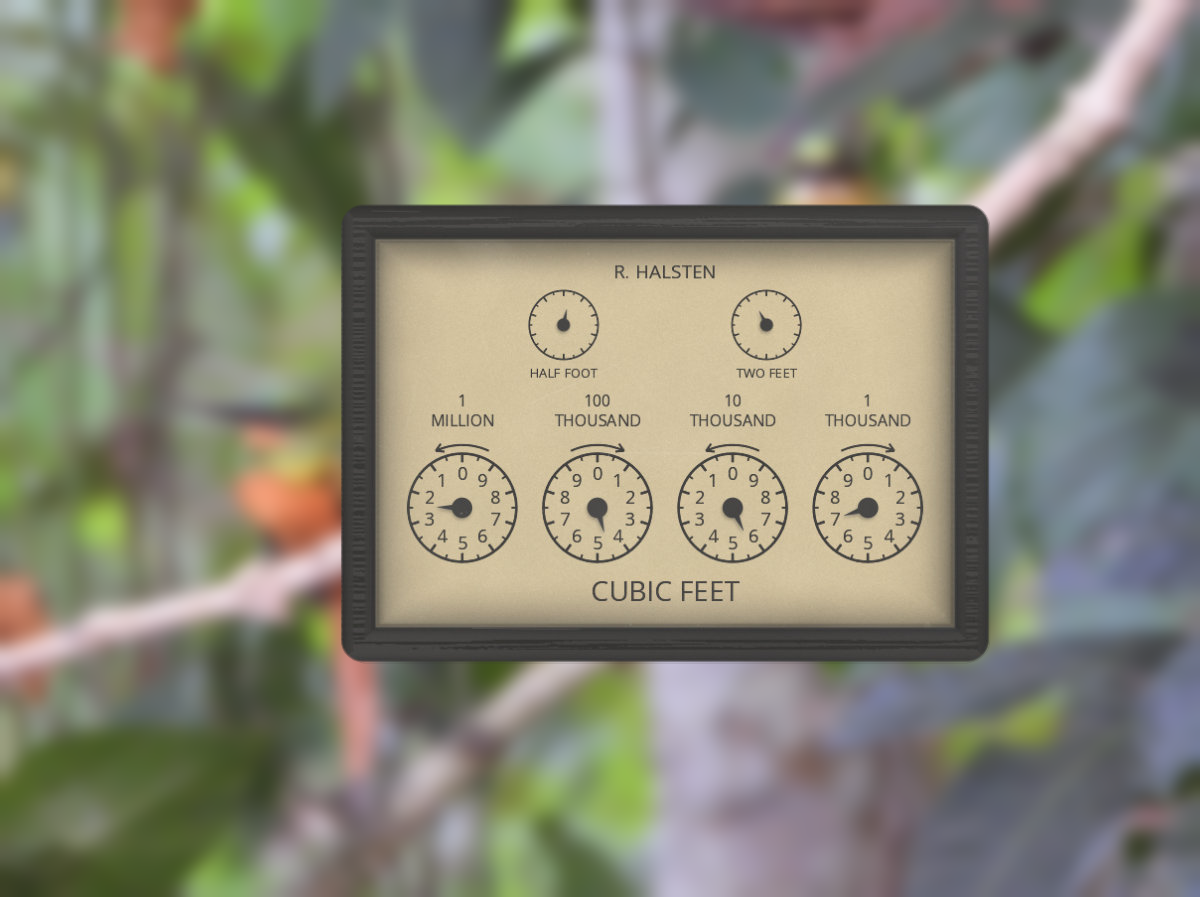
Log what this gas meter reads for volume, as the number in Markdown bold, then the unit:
**245700** ft³
